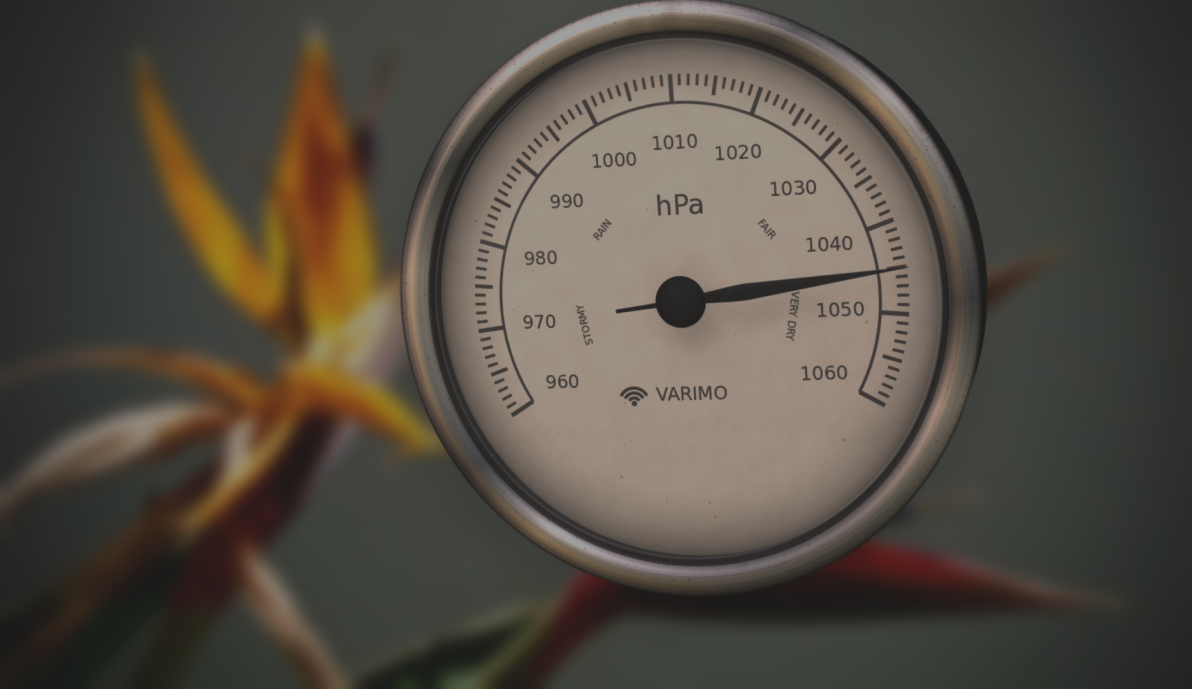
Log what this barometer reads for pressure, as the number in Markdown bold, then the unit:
**1045** hPa
